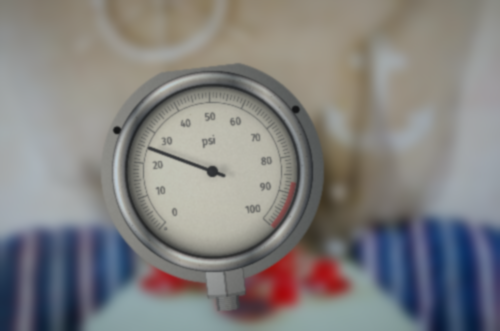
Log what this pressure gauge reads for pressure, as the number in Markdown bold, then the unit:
**25** psi
